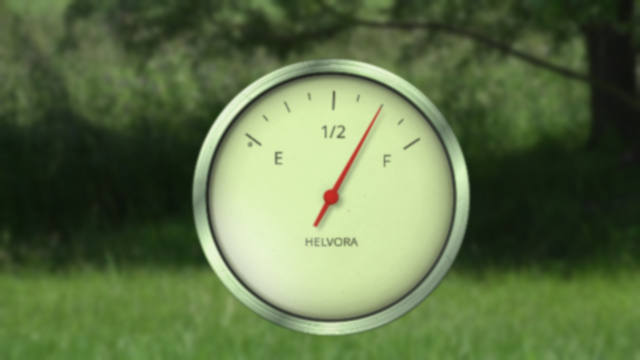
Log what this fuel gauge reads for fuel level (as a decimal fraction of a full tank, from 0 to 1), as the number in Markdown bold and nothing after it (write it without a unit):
**0.75**
